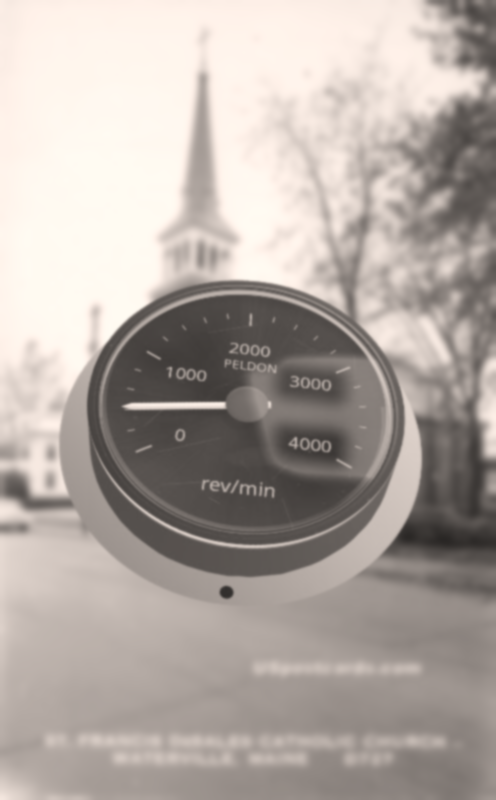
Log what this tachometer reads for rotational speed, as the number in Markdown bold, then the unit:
**400** rpm
